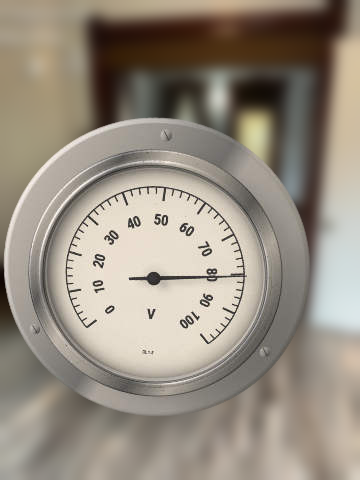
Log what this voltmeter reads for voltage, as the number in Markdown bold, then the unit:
**80** V
